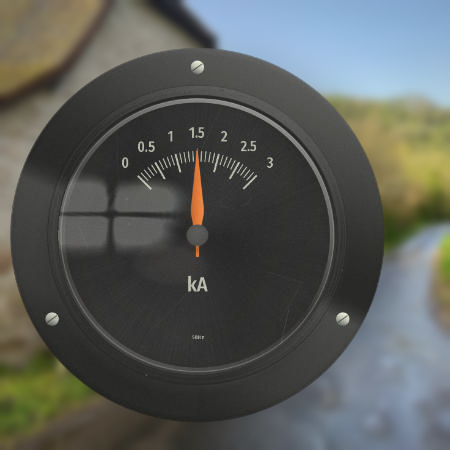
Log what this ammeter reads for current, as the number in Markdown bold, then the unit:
**1.5** kA
